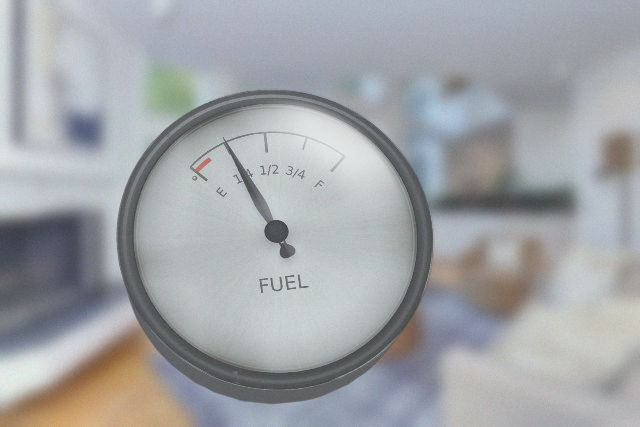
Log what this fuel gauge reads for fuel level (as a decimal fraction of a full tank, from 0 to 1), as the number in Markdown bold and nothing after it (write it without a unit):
**0.25**
